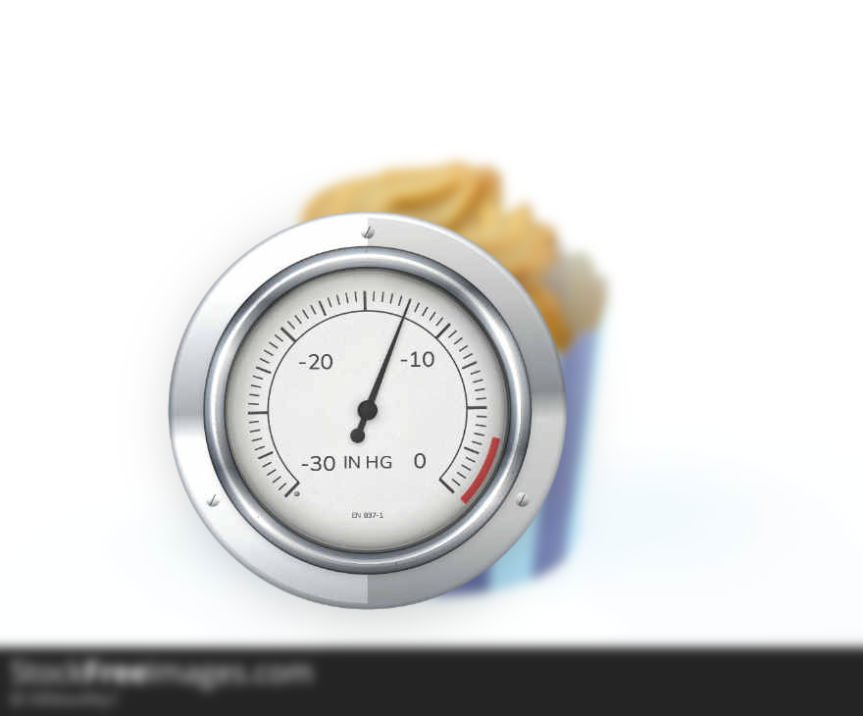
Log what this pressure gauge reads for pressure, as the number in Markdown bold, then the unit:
**-12.5** inHg
